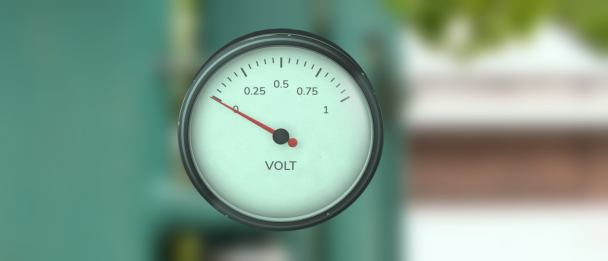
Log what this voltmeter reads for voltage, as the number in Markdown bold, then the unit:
**0** V
